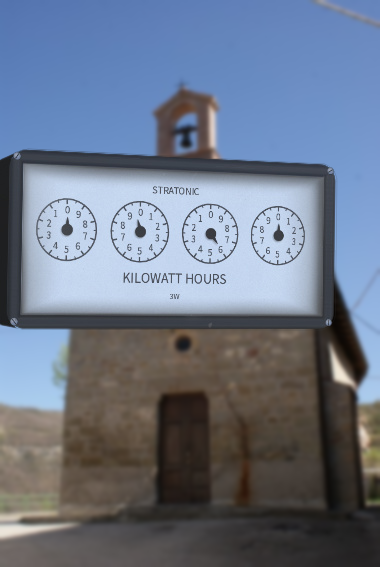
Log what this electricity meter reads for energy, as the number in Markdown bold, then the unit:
**9960** kWh
